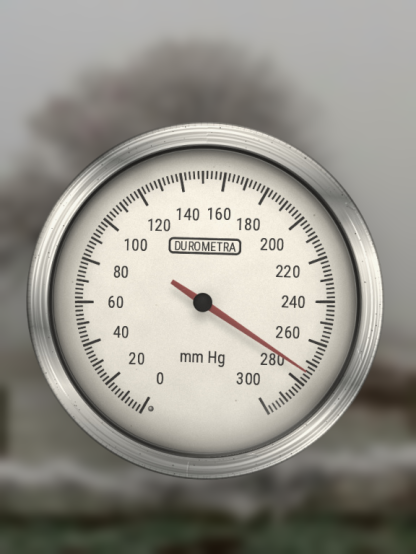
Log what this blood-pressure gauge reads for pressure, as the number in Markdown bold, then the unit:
**274** mmHg
